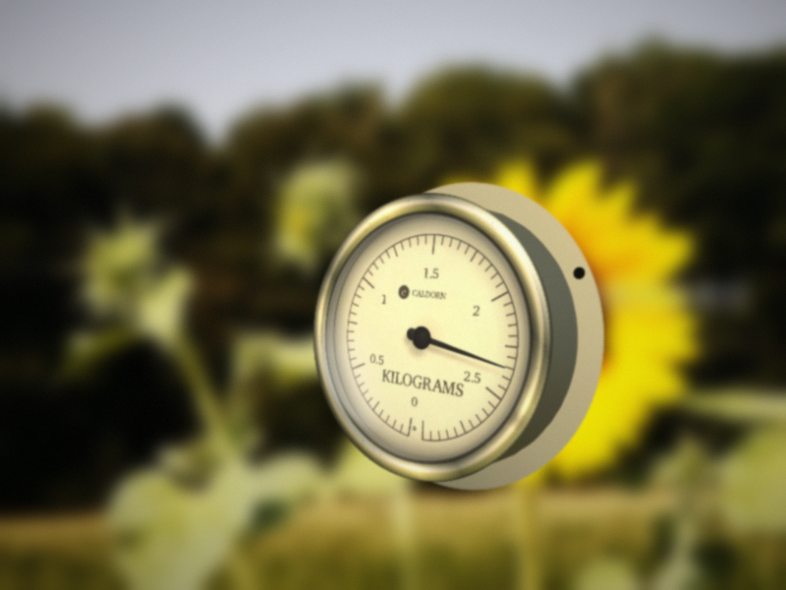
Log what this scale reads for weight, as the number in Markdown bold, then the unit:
**2.35** kg
